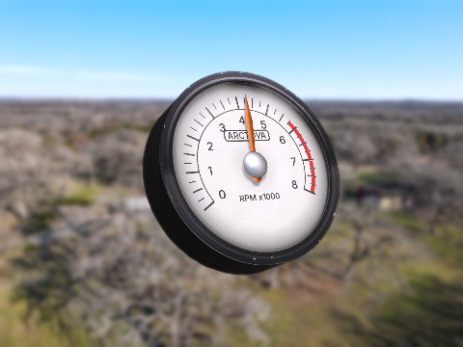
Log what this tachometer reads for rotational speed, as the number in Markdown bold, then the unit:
**4250** rpm
